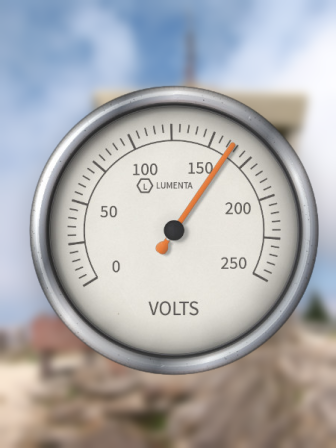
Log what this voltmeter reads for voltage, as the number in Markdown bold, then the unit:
**162.5** V
